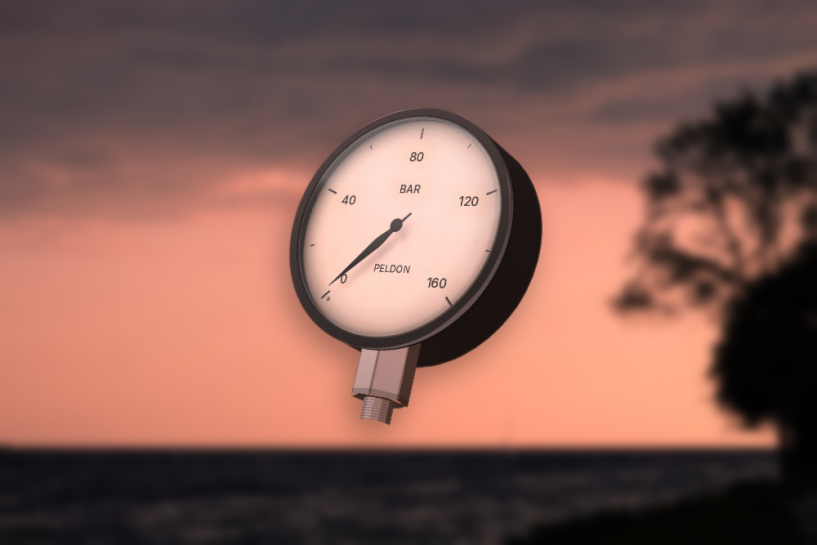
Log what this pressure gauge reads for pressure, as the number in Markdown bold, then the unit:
**0** bar
